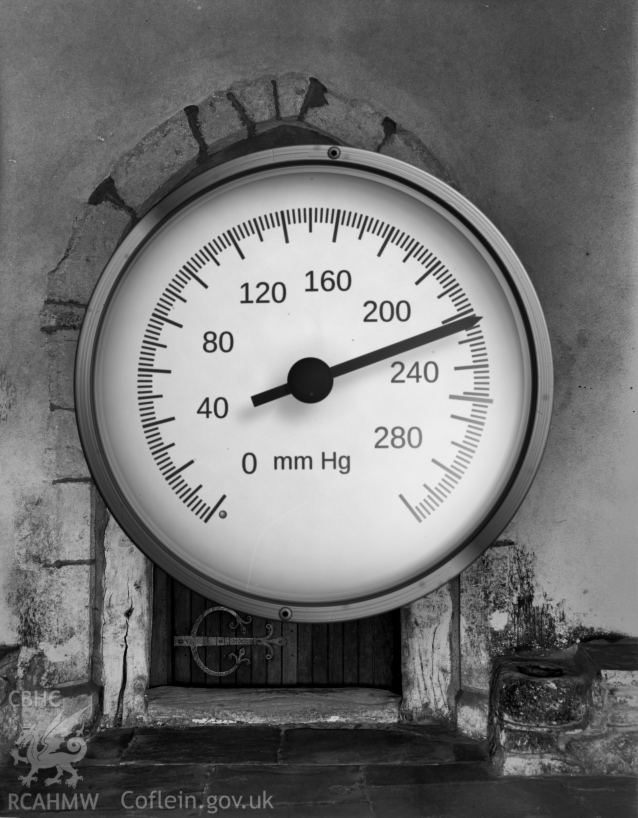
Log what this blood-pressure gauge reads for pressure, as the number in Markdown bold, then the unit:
**224** mmHg
